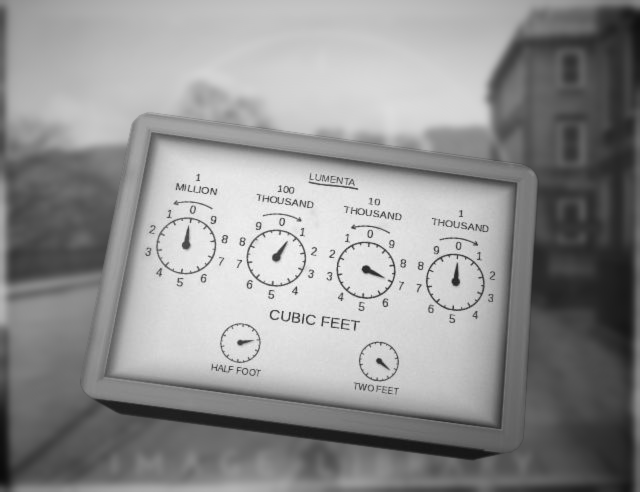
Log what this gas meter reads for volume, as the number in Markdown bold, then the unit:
**7000** ft³
